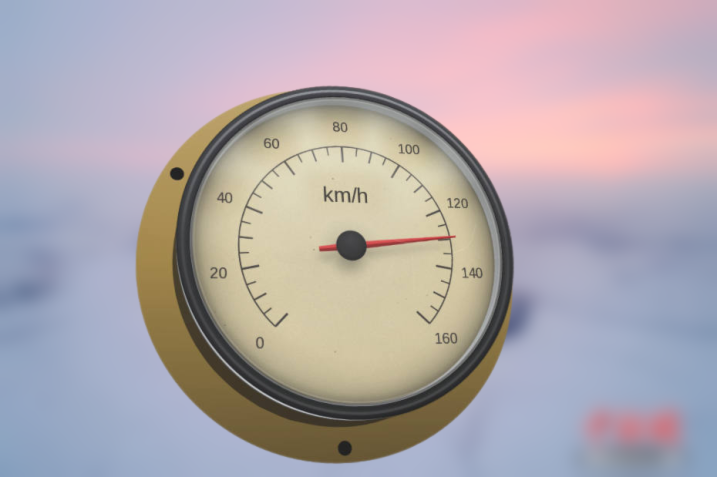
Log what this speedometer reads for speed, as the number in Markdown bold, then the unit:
**130** km/h
